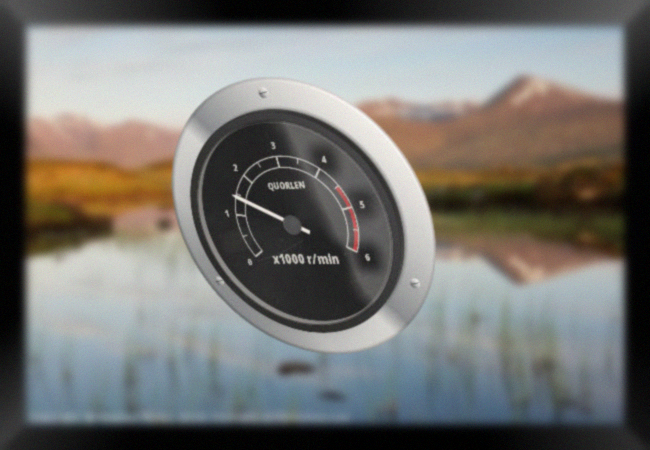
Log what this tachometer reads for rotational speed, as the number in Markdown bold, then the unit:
**1500** rpm
